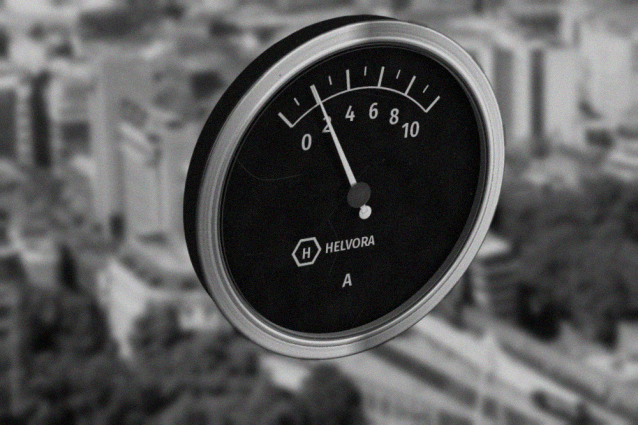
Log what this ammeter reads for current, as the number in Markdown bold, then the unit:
**2** A
